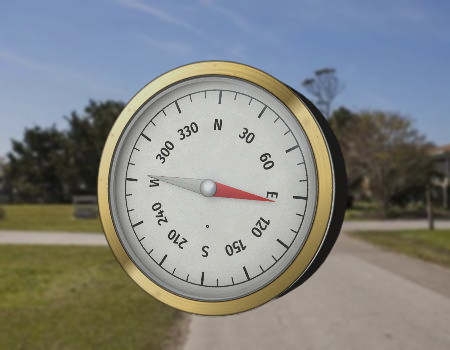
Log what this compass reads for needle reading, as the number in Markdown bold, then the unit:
**95** °
